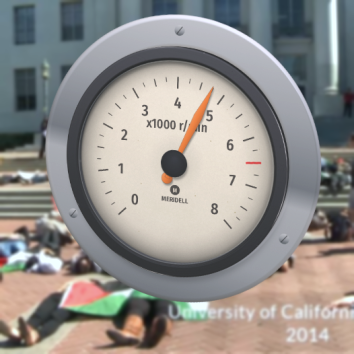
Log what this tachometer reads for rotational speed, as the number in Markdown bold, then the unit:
**4750** rpm
